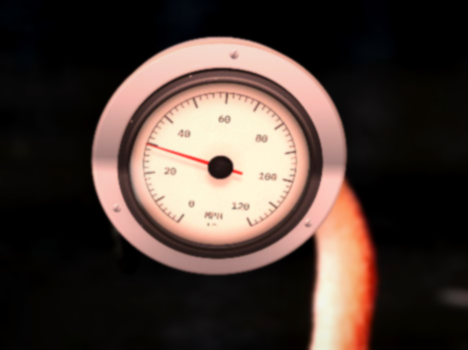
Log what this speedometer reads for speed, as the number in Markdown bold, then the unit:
**30** mph
